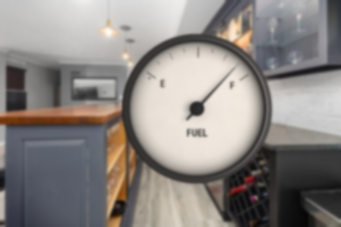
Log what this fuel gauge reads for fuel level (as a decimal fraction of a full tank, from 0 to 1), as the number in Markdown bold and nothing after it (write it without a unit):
**0.875**
